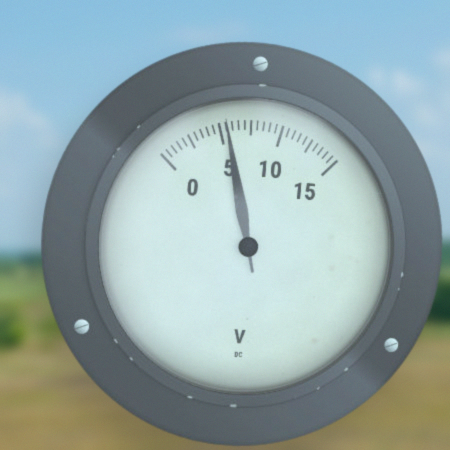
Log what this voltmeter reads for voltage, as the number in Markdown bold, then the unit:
**5.5** V
